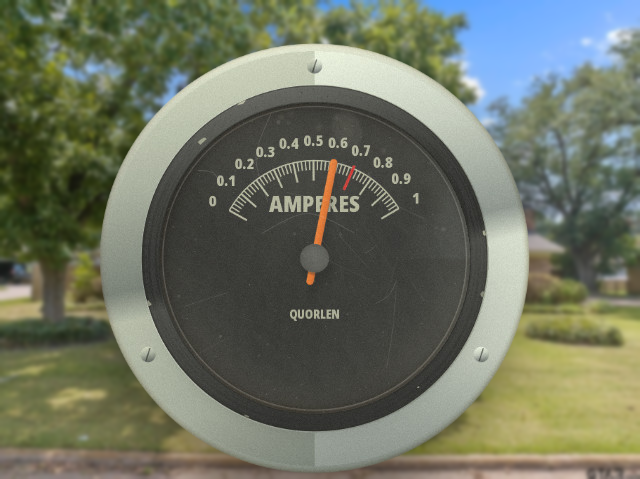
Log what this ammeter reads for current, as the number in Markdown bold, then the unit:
**0.6** A
